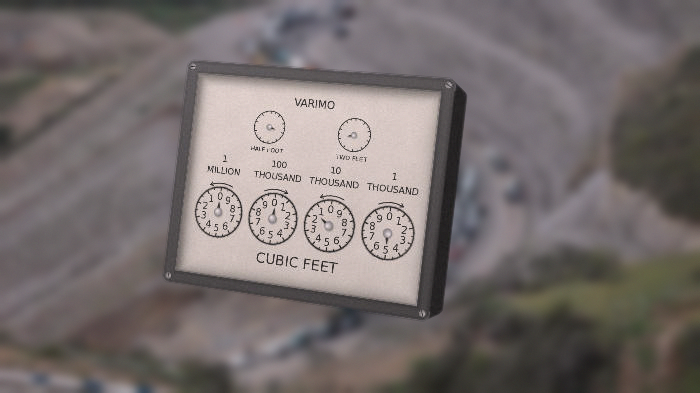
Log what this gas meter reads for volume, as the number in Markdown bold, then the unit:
**1500** ft³
